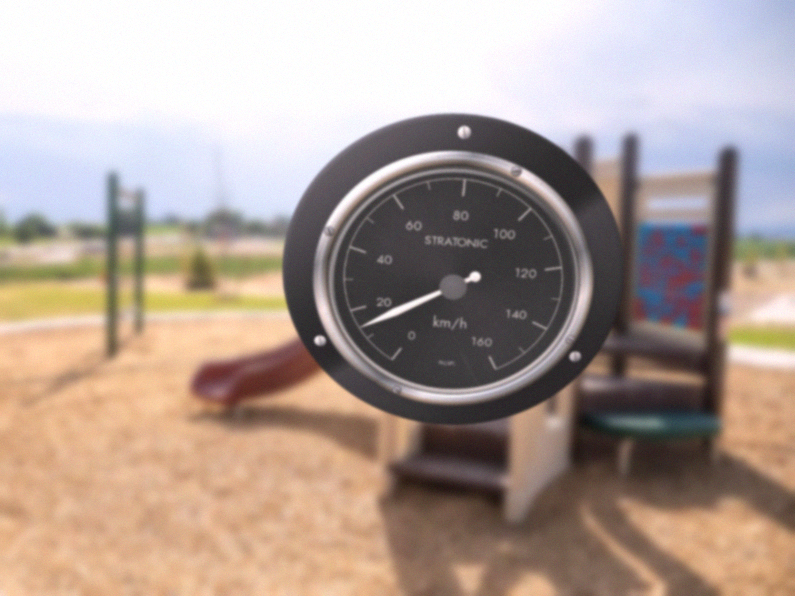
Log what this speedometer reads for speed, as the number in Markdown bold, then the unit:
**15** km/h
